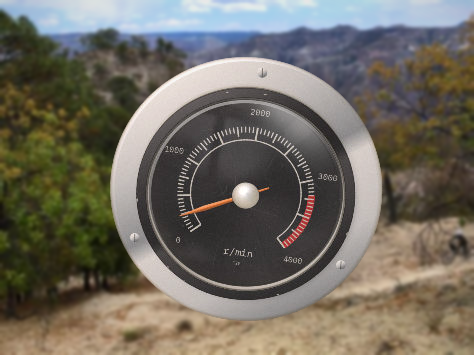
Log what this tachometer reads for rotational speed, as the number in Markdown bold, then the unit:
**250** rpm
